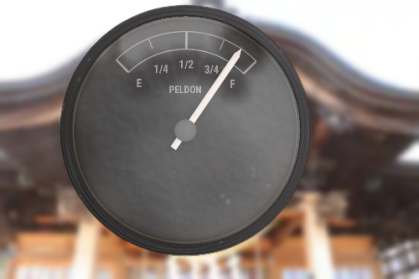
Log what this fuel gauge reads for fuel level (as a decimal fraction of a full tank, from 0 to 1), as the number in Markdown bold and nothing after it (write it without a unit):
**0.875**
